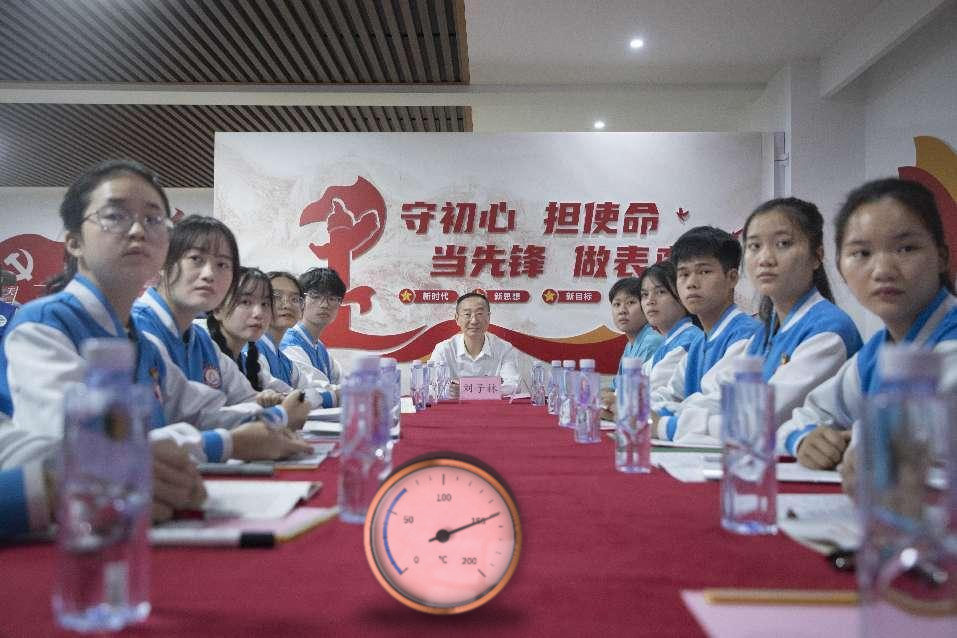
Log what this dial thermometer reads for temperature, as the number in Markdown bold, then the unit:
**150** °C
